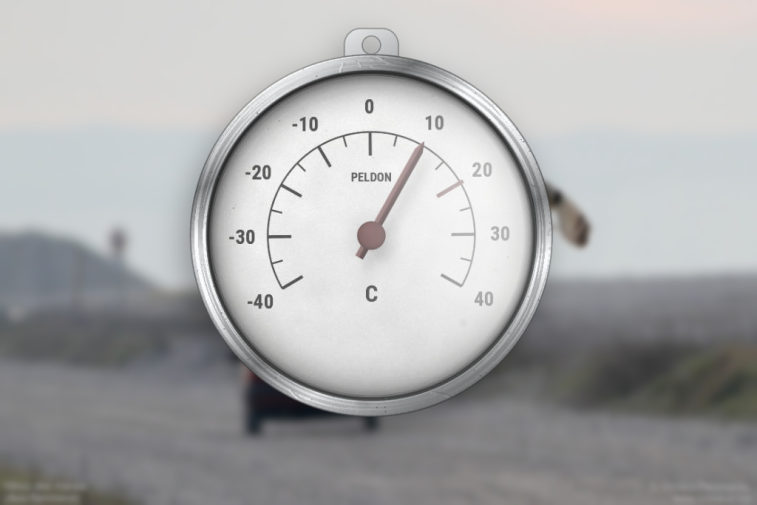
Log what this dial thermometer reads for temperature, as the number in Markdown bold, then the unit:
**10** °C
